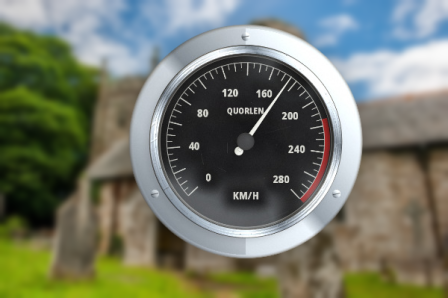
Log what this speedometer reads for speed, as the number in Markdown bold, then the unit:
**175** km/h
